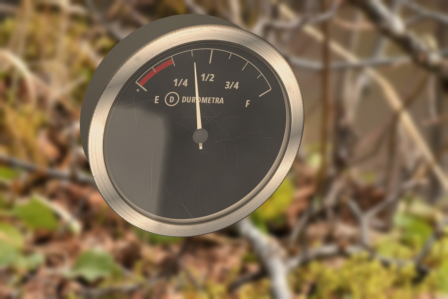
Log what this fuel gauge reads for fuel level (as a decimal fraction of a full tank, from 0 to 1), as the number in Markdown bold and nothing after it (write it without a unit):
**0.375**
